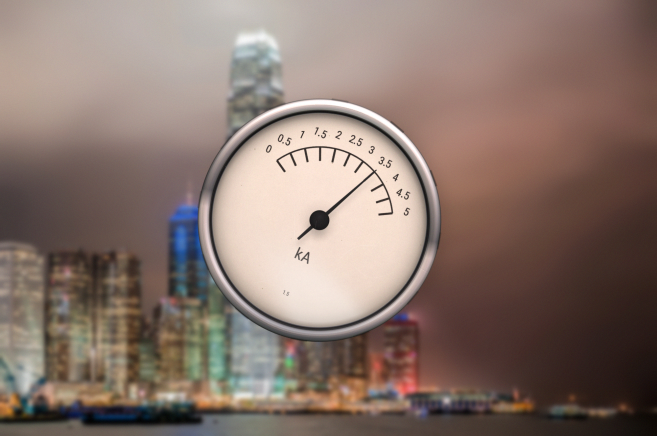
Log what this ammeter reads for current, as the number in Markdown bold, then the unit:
**3.5** kA
